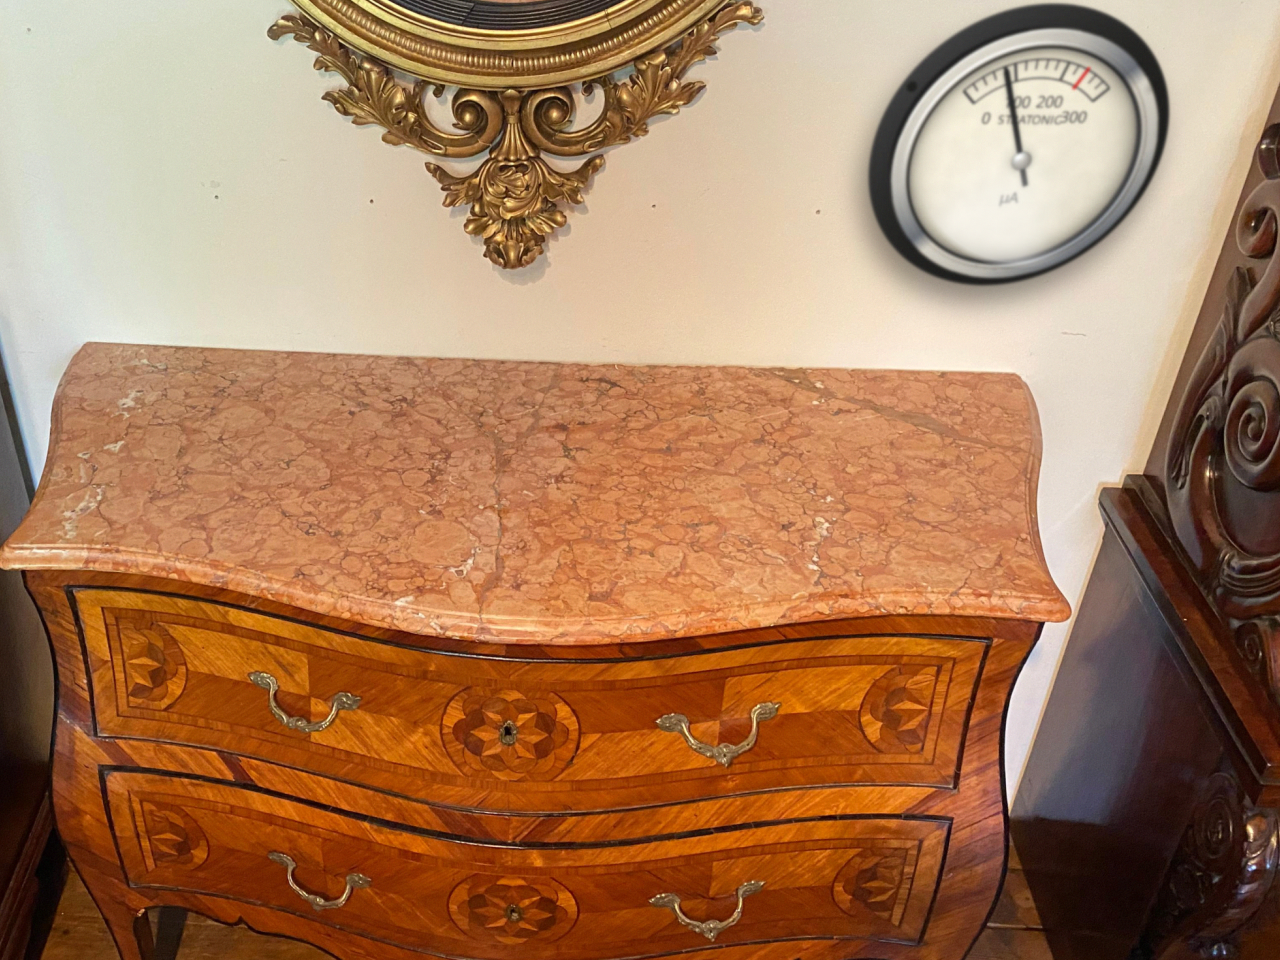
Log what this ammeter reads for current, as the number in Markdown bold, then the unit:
**80** µA
